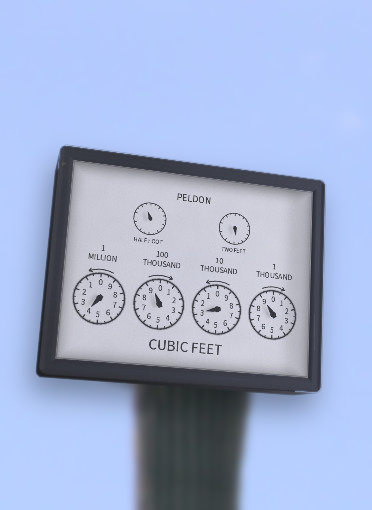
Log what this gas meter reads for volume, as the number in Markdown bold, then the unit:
**392900** ft³
